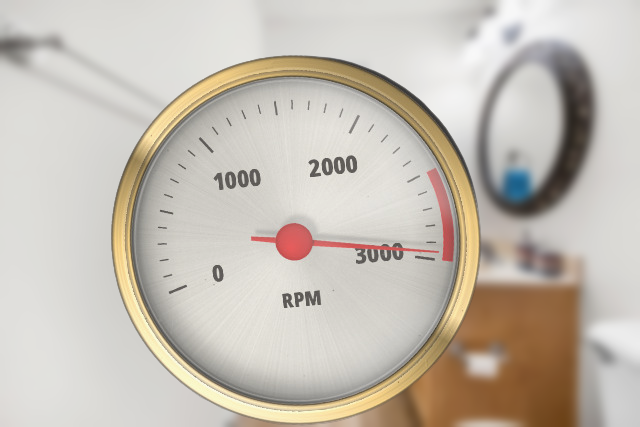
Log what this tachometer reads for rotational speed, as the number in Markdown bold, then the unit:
**2950** rpm
